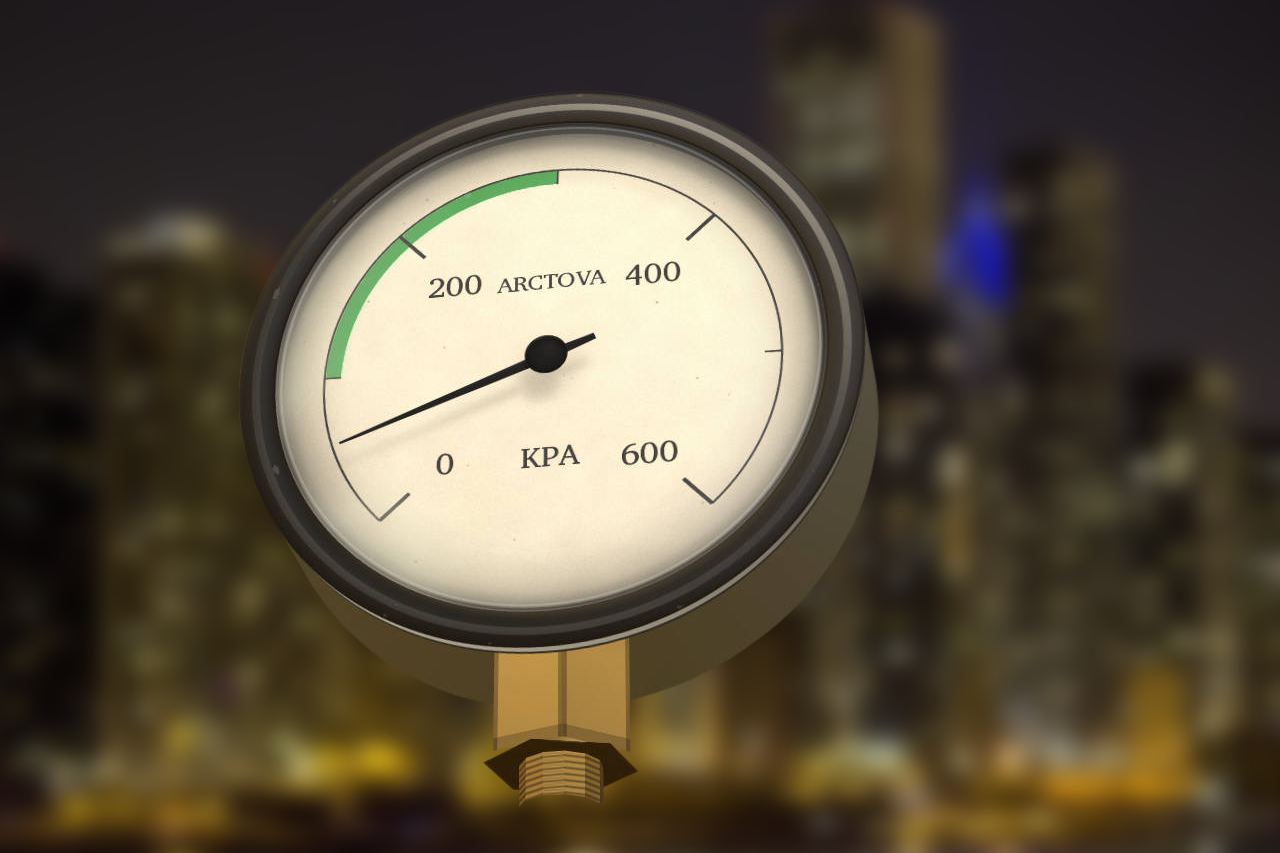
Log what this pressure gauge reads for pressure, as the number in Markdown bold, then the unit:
**50** kPa
